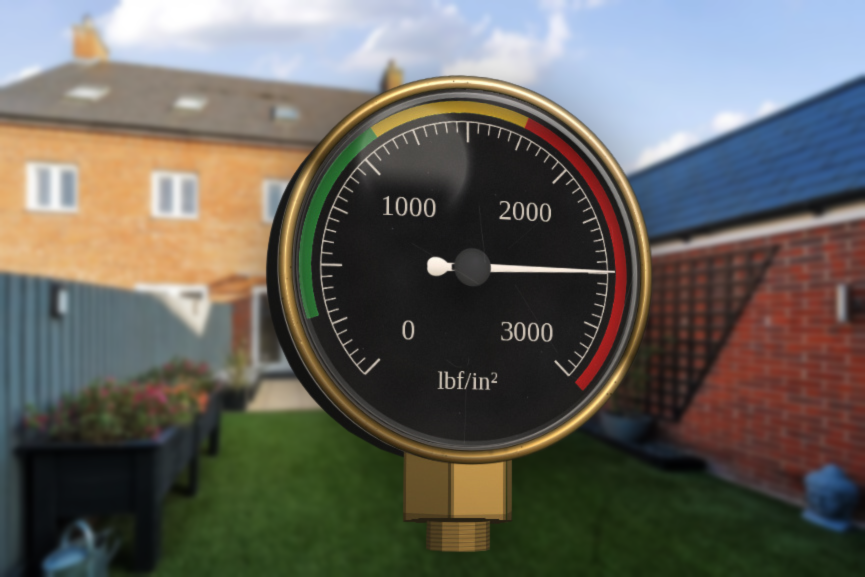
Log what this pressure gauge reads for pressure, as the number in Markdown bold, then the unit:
**2500** psi
